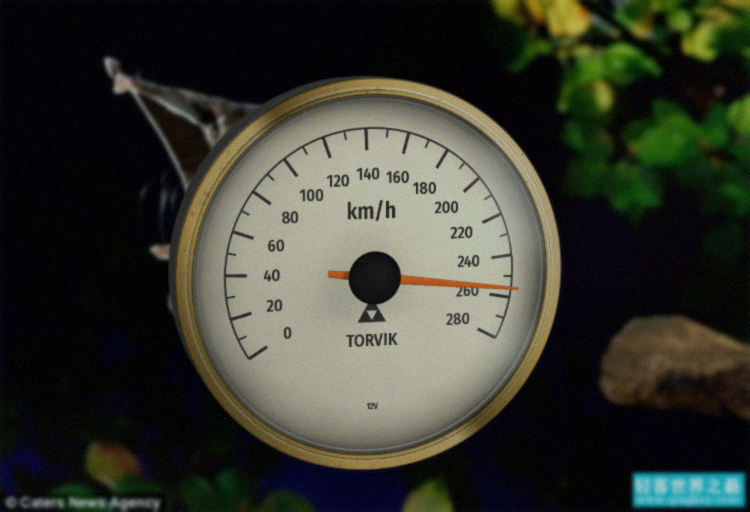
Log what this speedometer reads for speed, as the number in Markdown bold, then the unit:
**255** km/h
